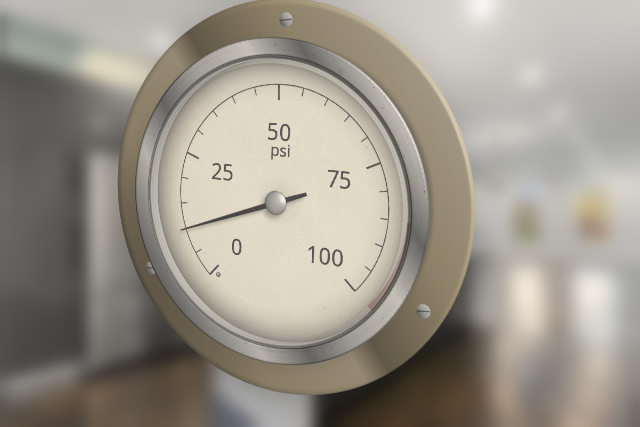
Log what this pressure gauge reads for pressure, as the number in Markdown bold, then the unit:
**10** psi
